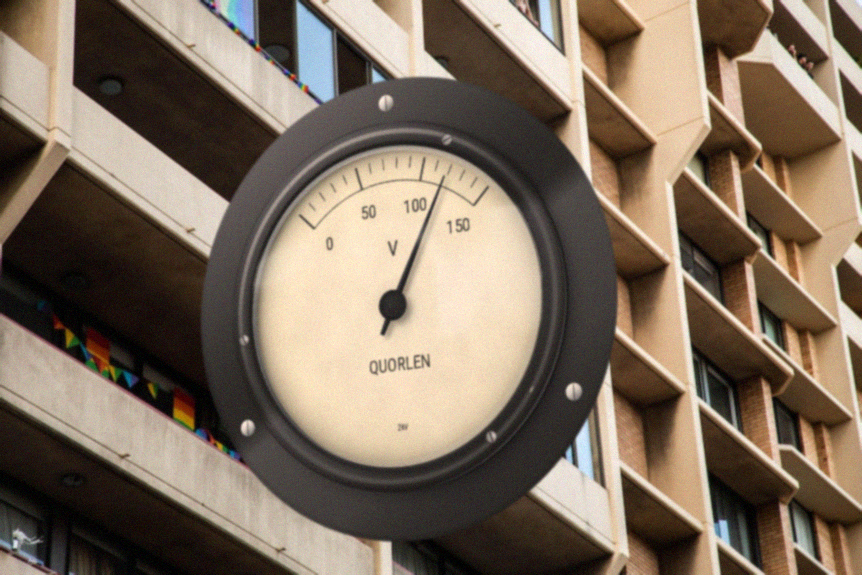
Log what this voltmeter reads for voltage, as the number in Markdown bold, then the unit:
**120** V
